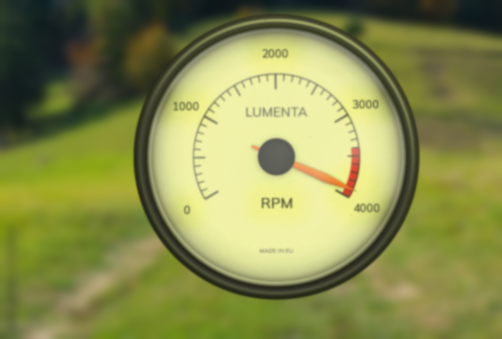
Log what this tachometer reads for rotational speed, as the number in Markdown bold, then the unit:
**3900** rpm
